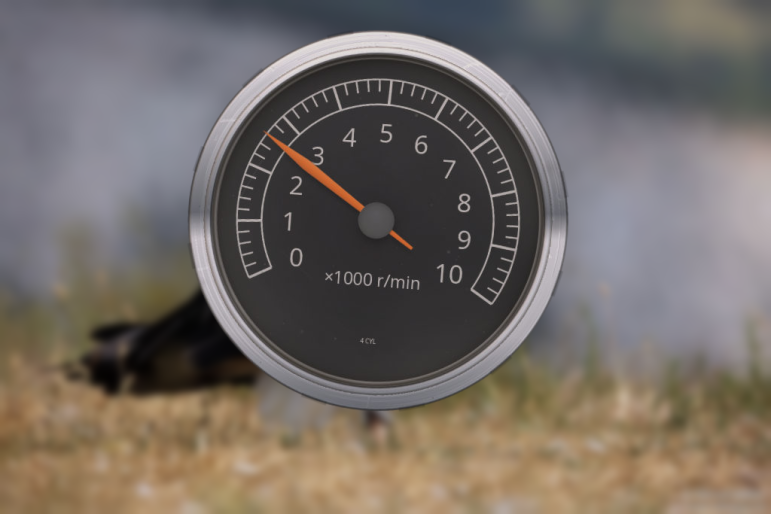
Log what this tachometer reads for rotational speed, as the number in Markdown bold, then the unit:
**2600** rpm
